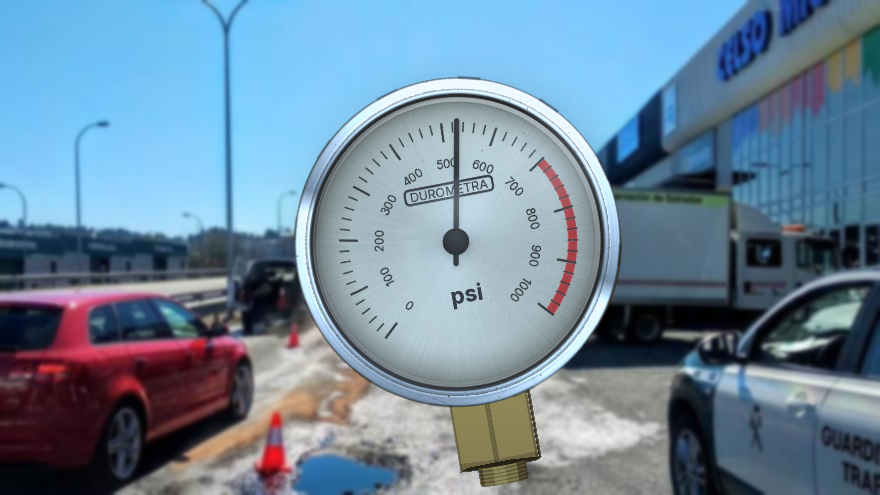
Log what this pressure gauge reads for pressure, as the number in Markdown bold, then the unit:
**530** psi
